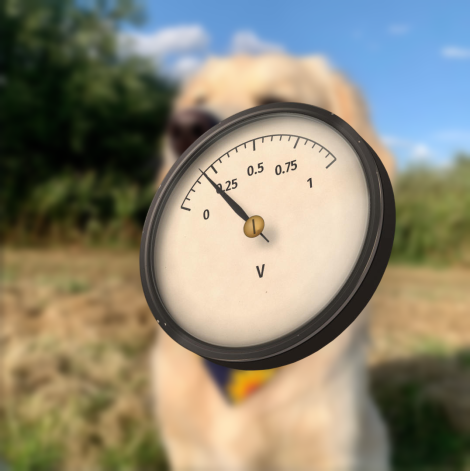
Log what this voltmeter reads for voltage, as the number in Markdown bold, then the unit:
**0.2** V
